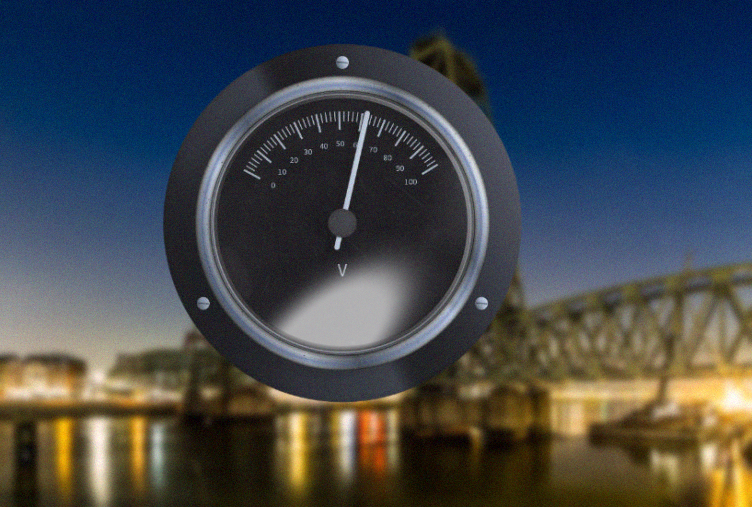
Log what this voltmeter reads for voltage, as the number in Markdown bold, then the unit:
**62** V
